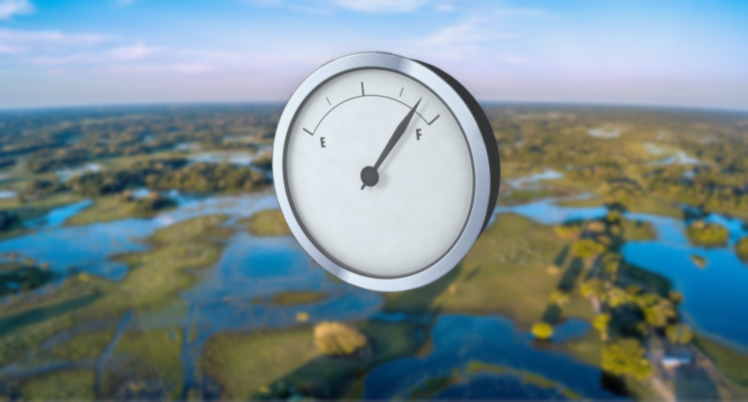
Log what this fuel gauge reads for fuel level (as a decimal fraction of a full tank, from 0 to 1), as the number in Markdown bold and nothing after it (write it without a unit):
**0.875**
